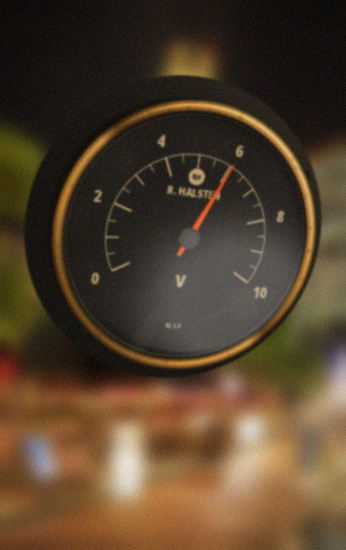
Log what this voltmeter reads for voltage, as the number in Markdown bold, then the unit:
**6** V
